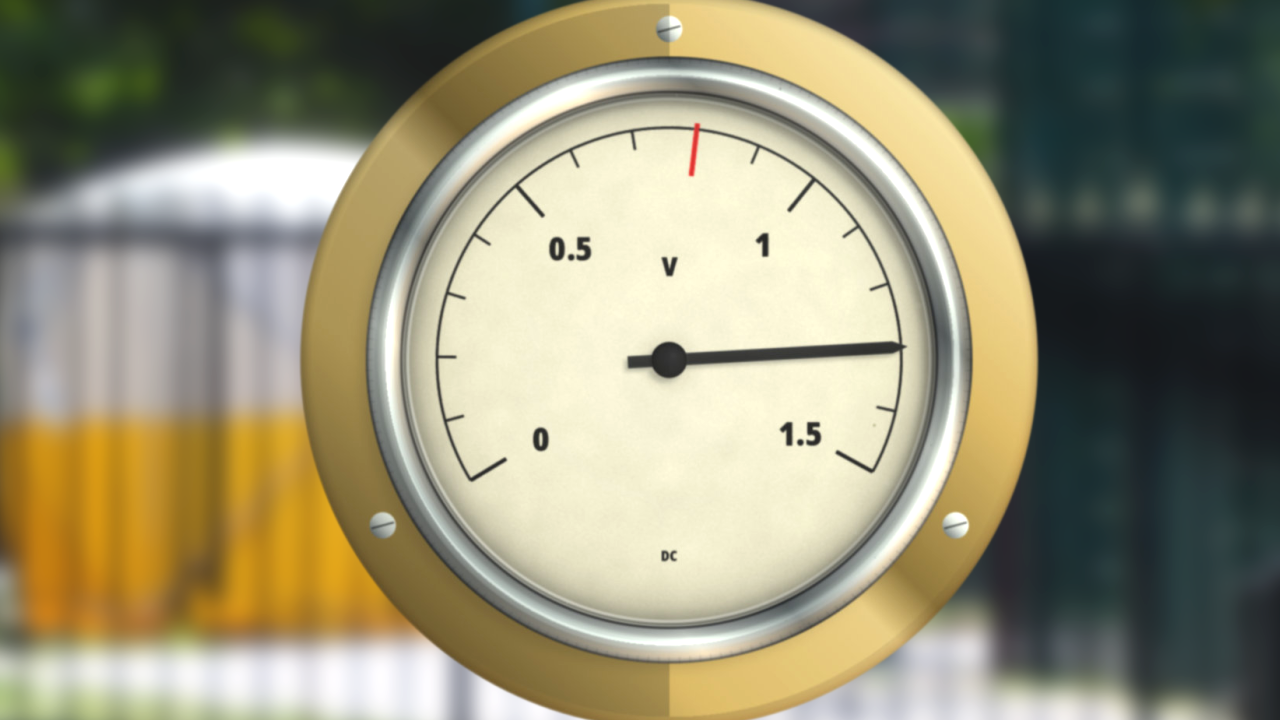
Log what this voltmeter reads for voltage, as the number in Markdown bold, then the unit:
**1.3** V
